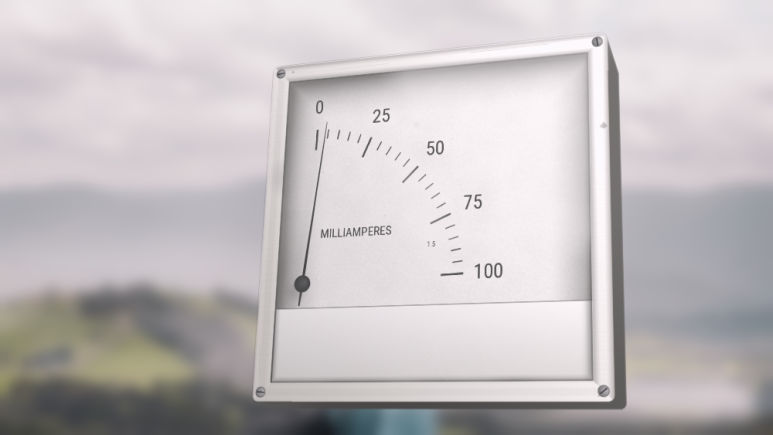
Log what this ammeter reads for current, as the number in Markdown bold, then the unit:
**5** mA
